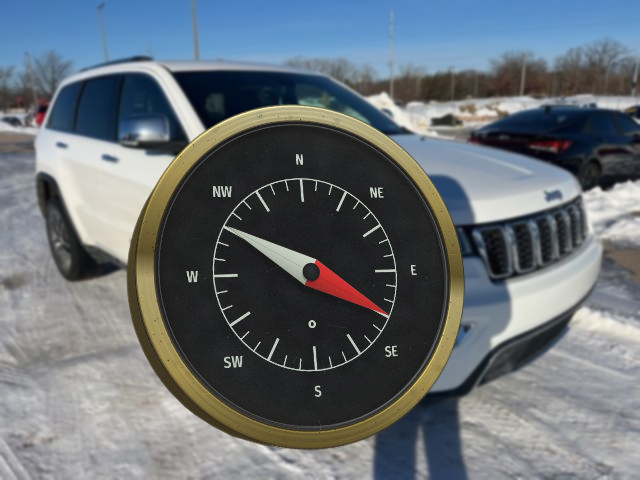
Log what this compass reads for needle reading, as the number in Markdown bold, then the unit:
**120** °
